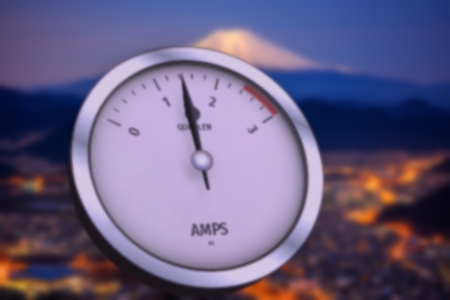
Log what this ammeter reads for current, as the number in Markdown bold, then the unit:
**1.4** A
